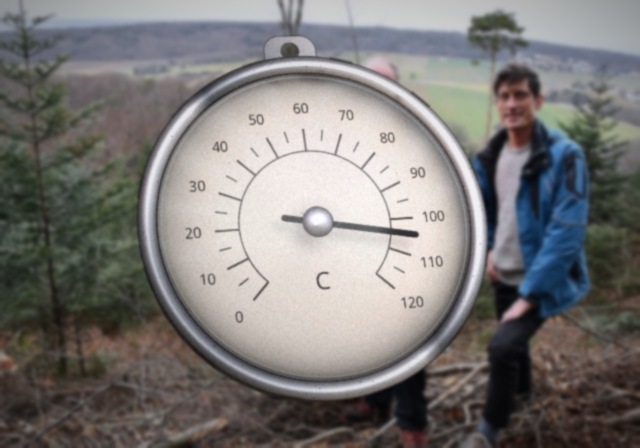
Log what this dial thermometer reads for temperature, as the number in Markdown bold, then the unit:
**105** °C
